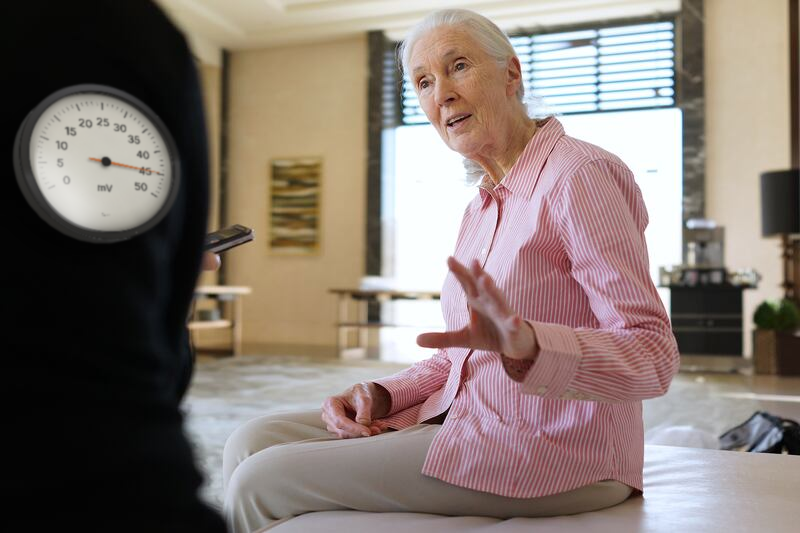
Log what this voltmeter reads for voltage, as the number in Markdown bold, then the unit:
**45** mV
